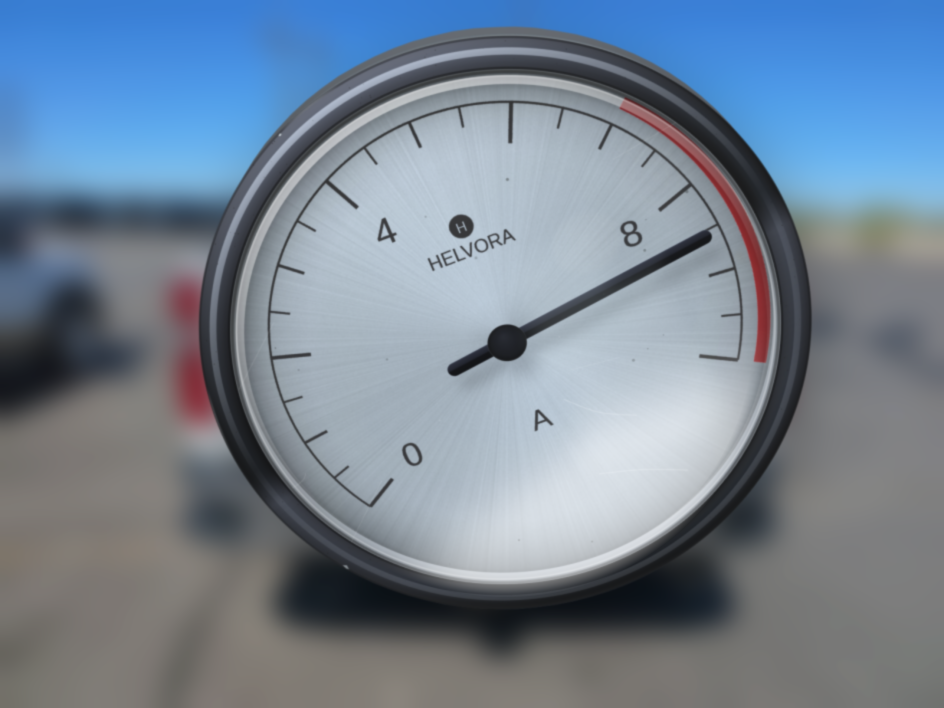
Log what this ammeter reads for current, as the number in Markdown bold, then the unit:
**8.5** A
